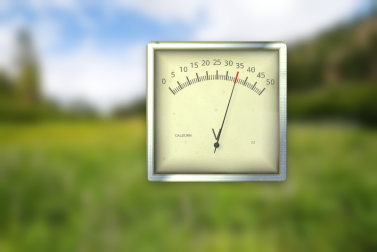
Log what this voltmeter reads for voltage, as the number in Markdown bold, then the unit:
**35** V
